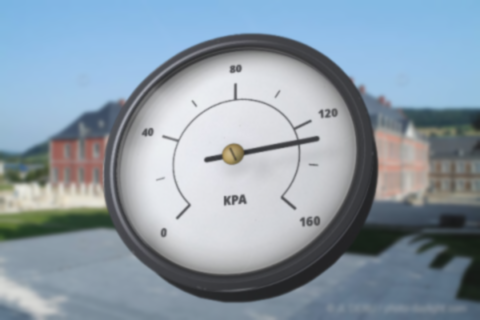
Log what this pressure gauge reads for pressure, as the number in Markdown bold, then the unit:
**130** kPa
